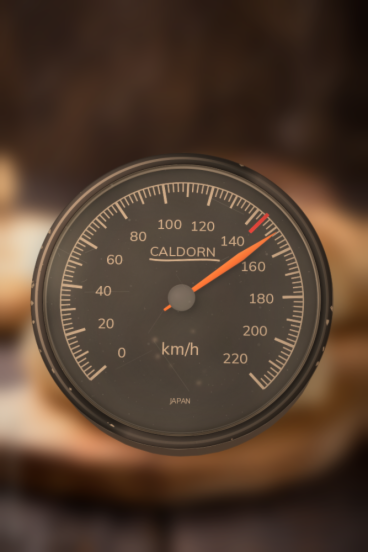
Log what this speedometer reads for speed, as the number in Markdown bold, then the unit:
**152** km/h
